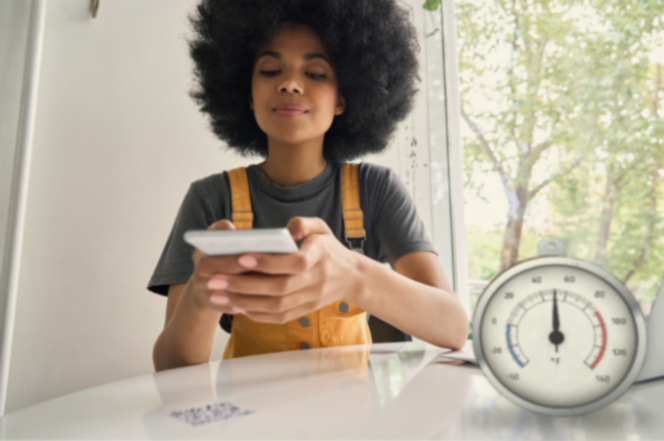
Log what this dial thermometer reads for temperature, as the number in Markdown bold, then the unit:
**50** °F
